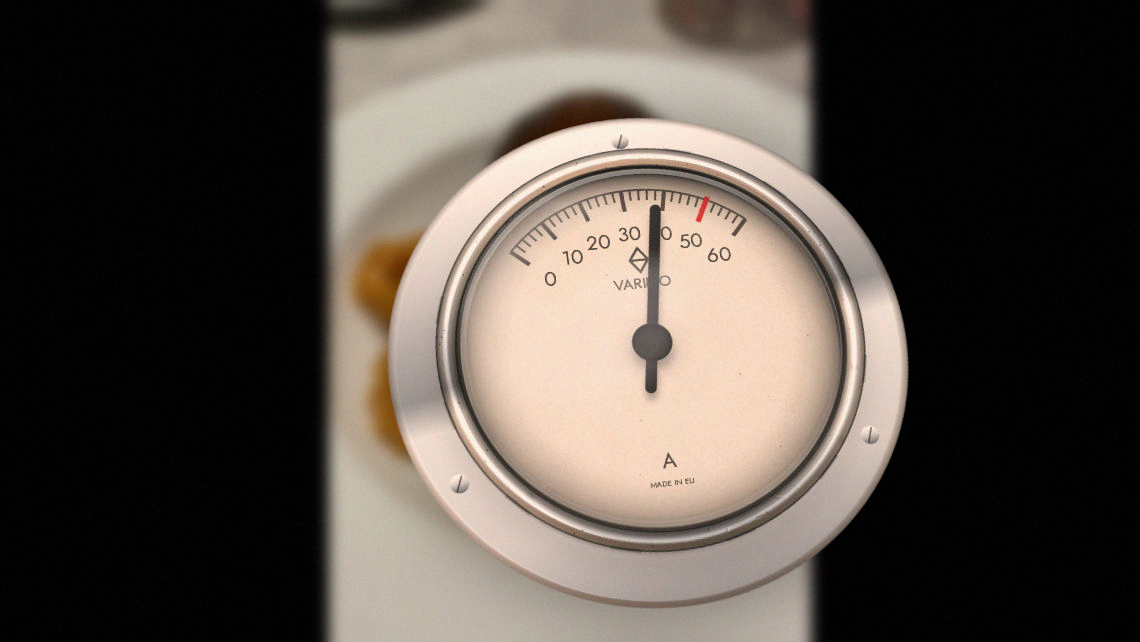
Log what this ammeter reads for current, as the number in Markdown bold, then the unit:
**38** A
